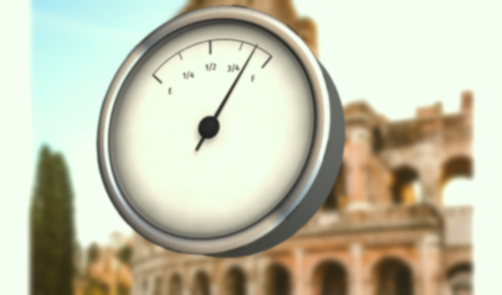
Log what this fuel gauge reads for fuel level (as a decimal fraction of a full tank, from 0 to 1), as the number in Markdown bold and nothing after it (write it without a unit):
**0.875**
